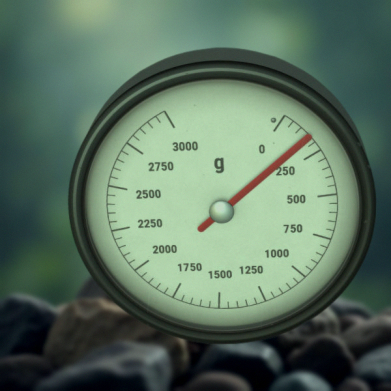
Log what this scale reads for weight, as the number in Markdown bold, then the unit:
**150** g
